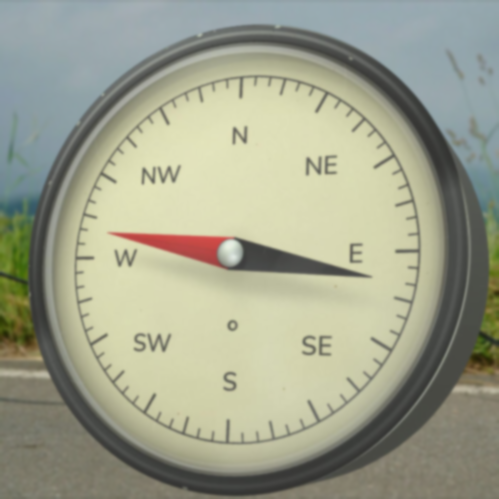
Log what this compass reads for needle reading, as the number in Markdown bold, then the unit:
**280** °
